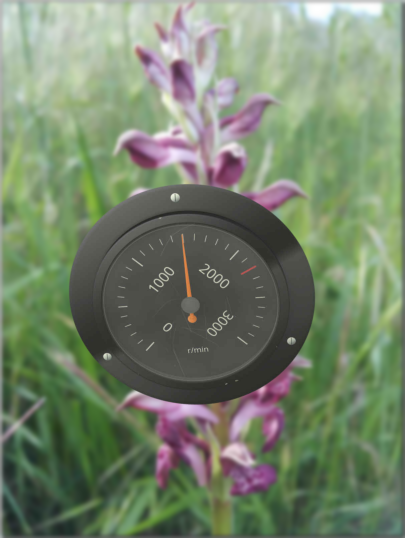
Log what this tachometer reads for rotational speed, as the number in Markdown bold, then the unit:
**1500** rpm
